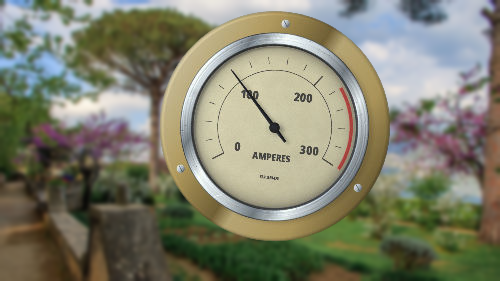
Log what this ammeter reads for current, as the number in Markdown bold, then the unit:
**100** A
